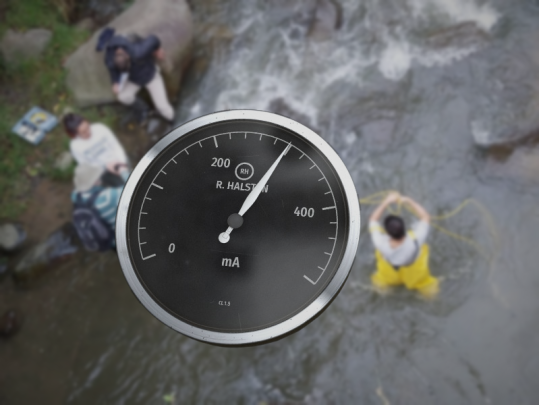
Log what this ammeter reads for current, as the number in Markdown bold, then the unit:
**300** mA
